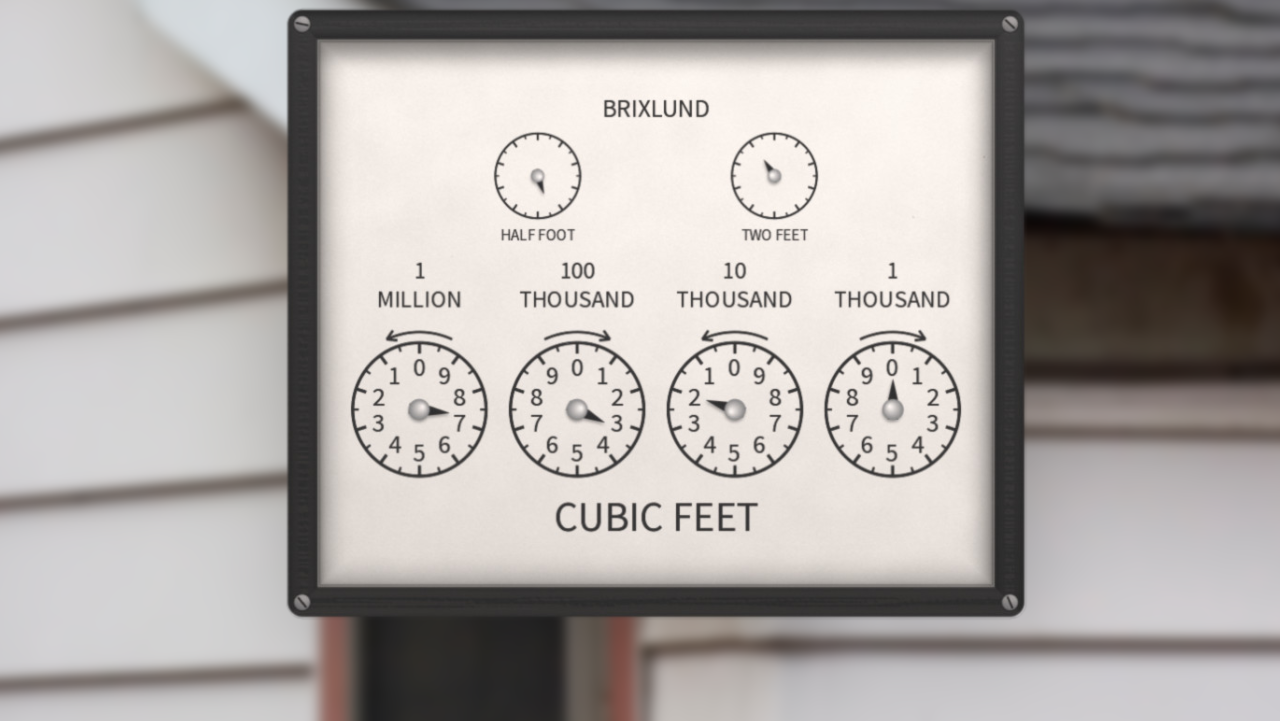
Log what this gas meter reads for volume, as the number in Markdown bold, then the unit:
**732000** ft³
